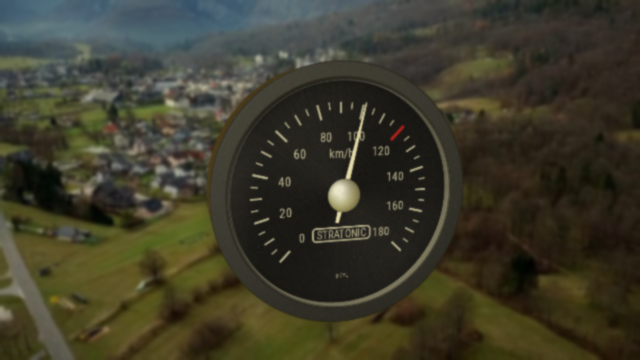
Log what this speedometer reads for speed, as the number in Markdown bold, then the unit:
**100** km/h
